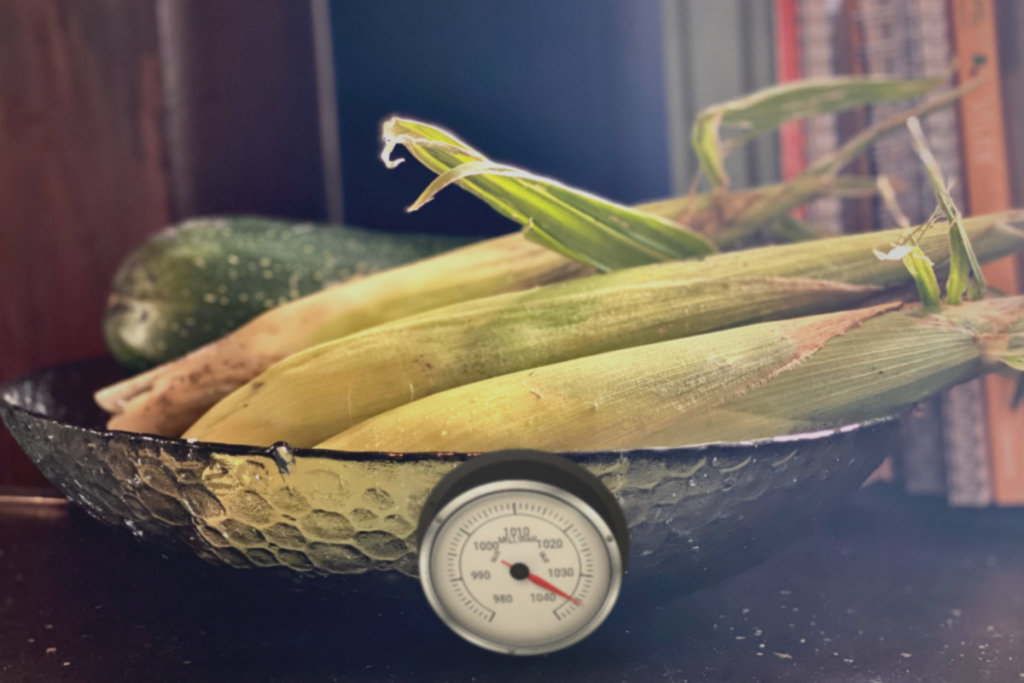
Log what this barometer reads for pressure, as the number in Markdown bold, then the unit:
**1035** mbar
